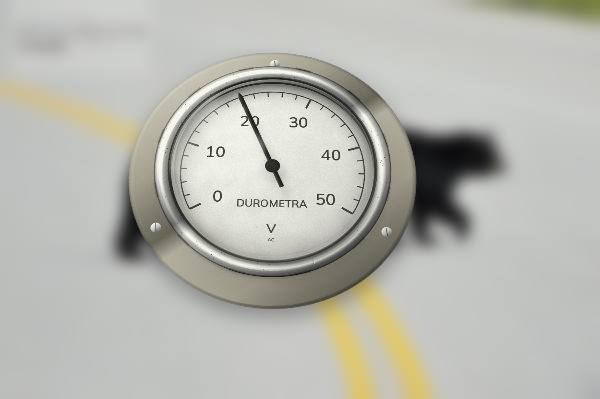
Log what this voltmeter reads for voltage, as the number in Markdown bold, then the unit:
**20** V
